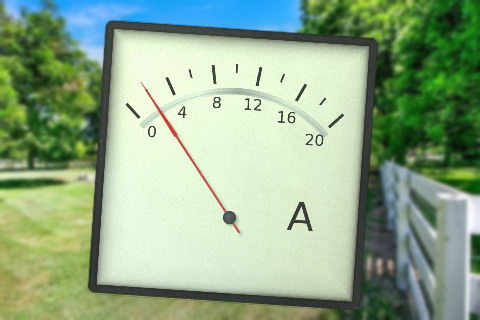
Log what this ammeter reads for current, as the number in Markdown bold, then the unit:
**2** A
